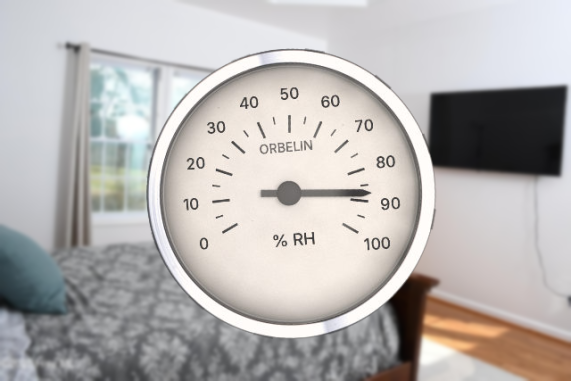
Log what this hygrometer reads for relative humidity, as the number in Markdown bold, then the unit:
**87.5** %
